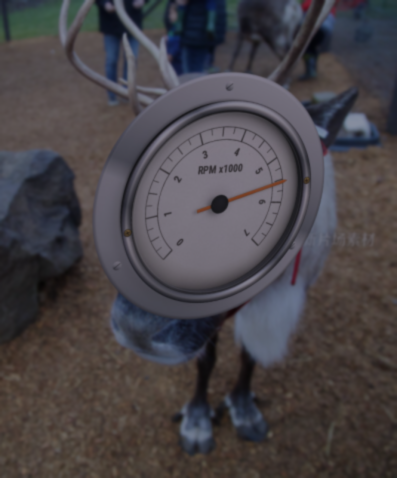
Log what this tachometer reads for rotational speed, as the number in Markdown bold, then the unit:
**5500** rpm
